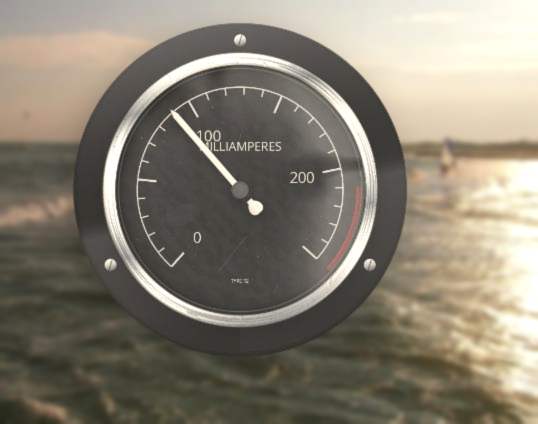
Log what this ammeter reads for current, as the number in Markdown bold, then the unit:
**90** mA
